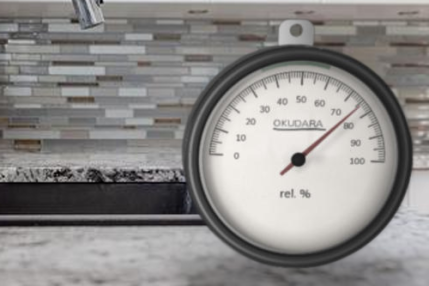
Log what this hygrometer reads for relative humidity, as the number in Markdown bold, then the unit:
**75** %
